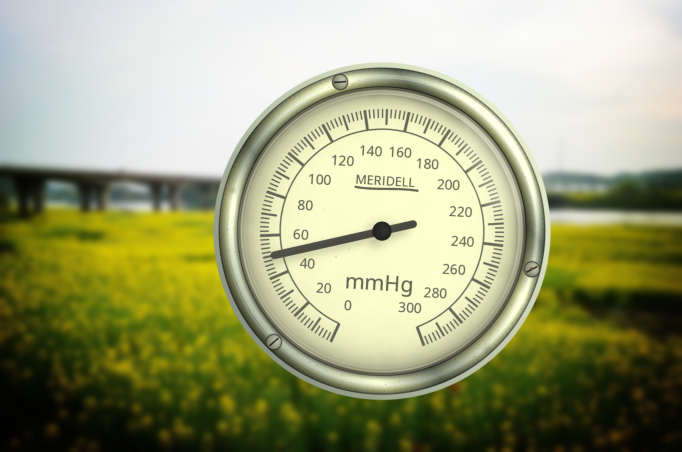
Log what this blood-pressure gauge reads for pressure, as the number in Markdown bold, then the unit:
**50** mmHg
